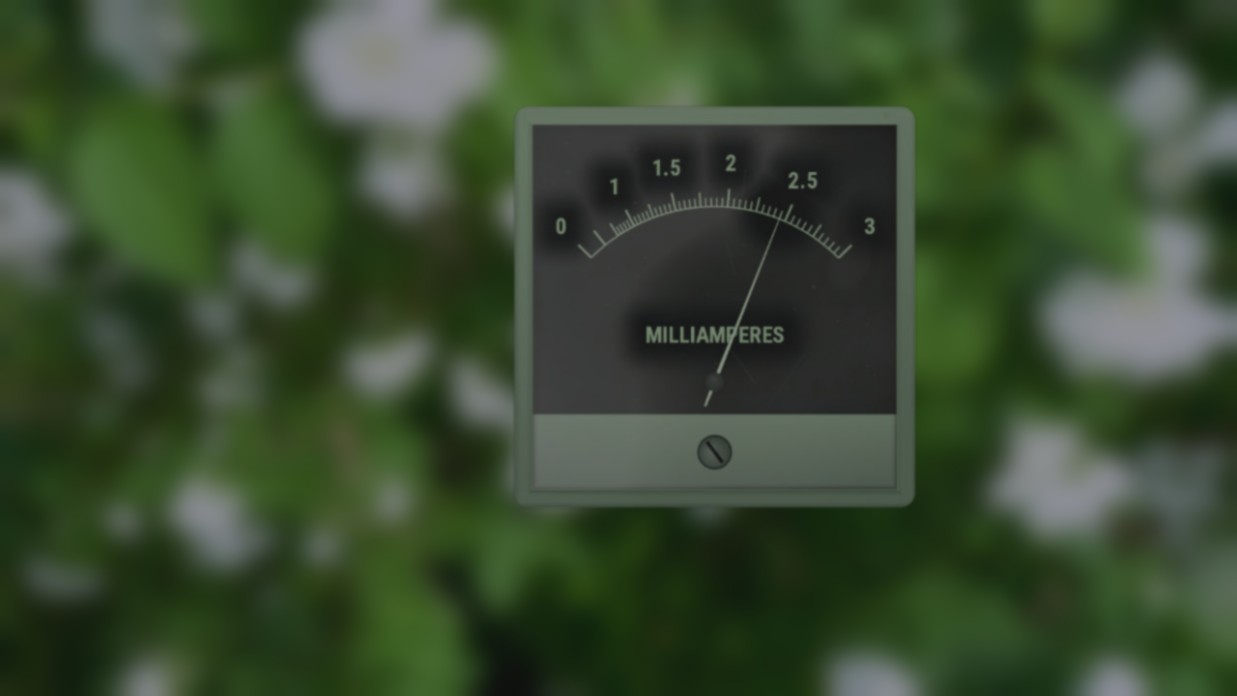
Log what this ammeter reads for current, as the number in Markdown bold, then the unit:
**2.45** mA
